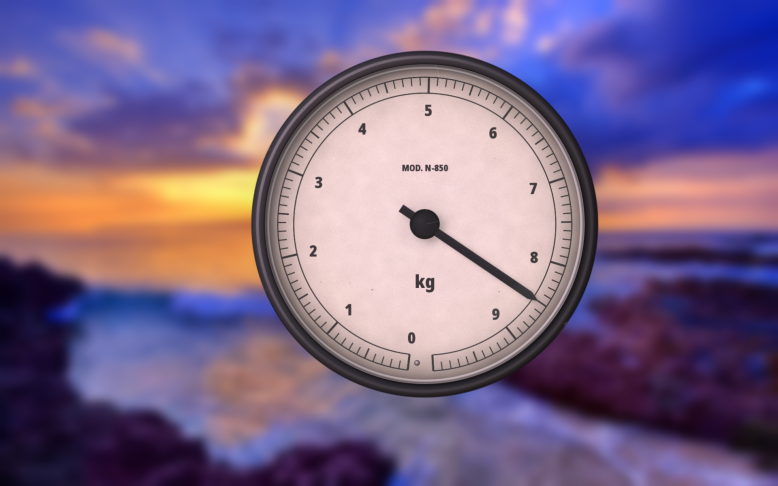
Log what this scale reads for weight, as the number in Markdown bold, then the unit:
**8.5** kg
